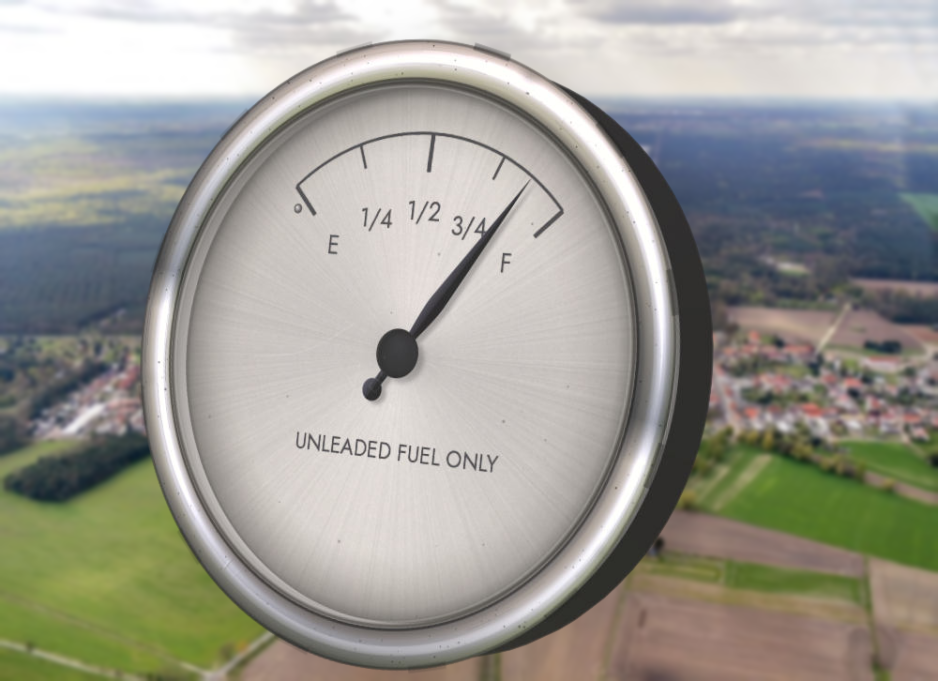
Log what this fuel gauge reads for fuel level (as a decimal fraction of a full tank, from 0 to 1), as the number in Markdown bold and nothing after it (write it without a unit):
**0.875**
